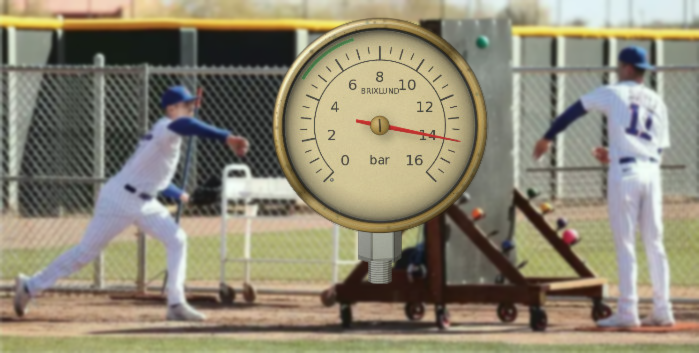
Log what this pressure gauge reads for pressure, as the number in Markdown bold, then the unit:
**14** bar
